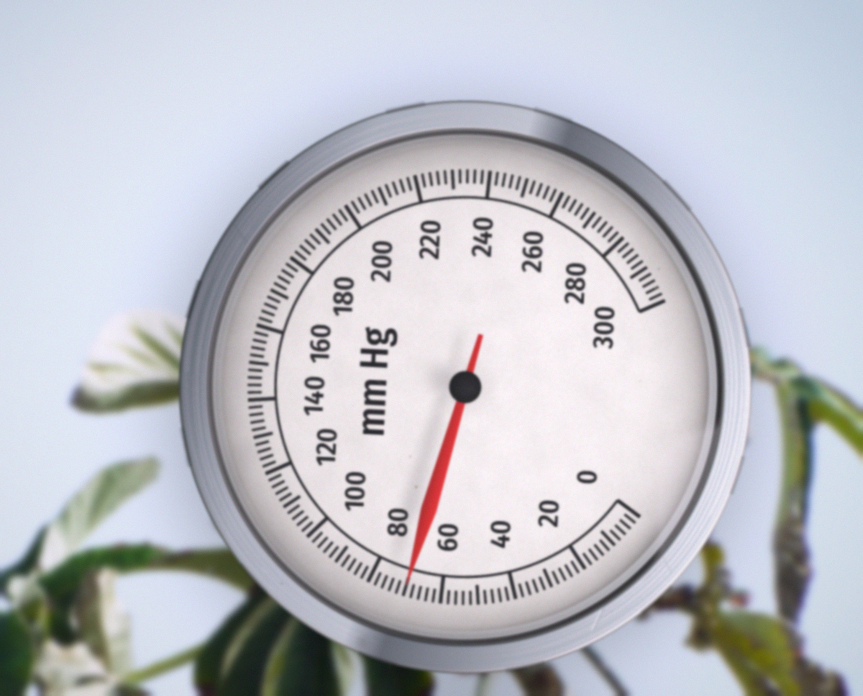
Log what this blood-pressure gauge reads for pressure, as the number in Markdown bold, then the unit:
**70** mmHg
